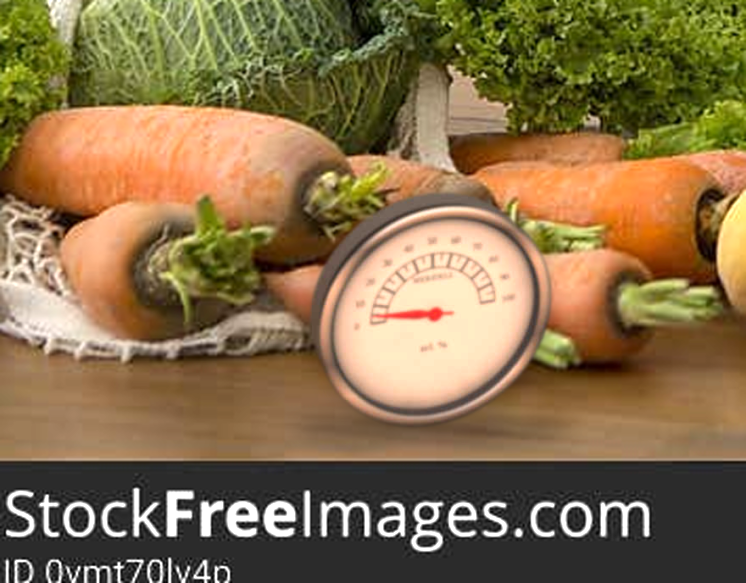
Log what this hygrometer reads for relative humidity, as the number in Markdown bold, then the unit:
**5** %
